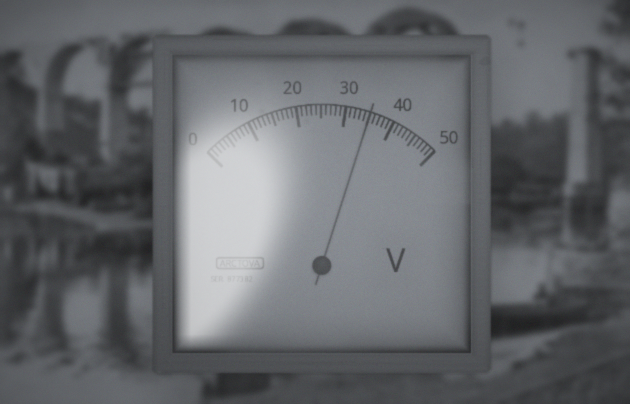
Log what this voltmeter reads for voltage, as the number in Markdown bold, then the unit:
**35** V
